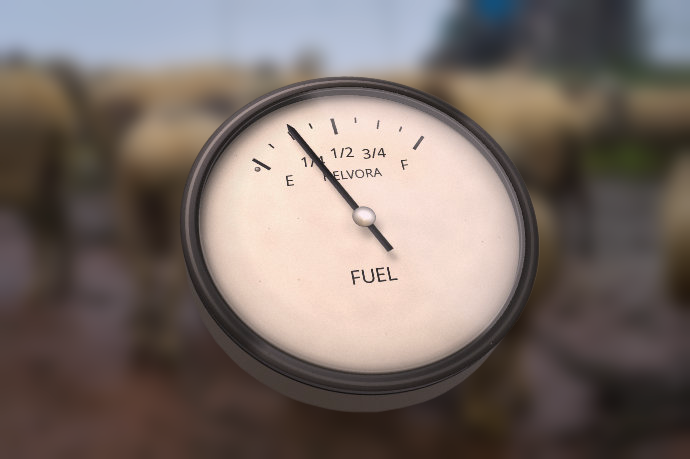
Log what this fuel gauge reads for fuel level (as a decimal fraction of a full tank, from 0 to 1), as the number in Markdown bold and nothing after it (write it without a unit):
**0.25**
